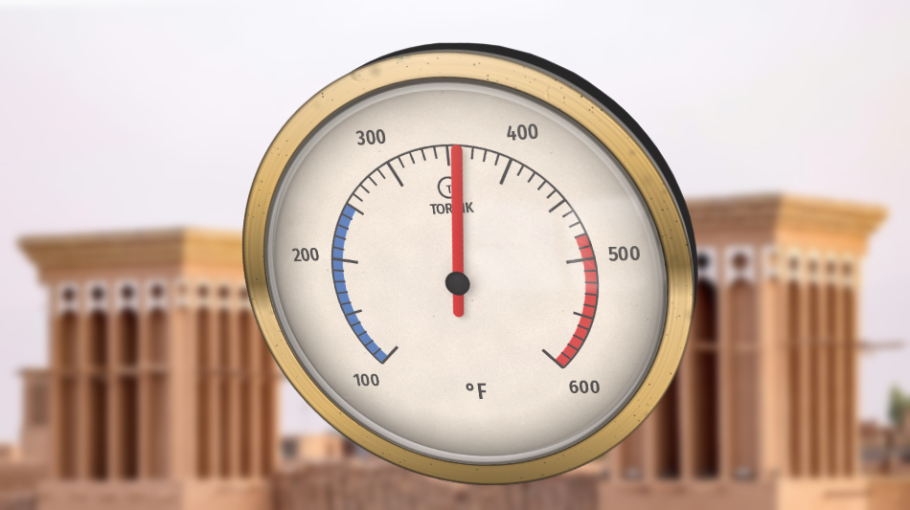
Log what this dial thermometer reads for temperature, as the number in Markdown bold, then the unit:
**360** °F
